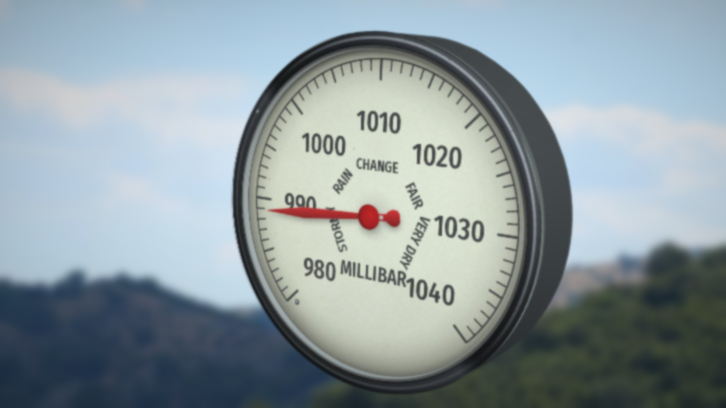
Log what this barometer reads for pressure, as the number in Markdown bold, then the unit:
**989** mbar
